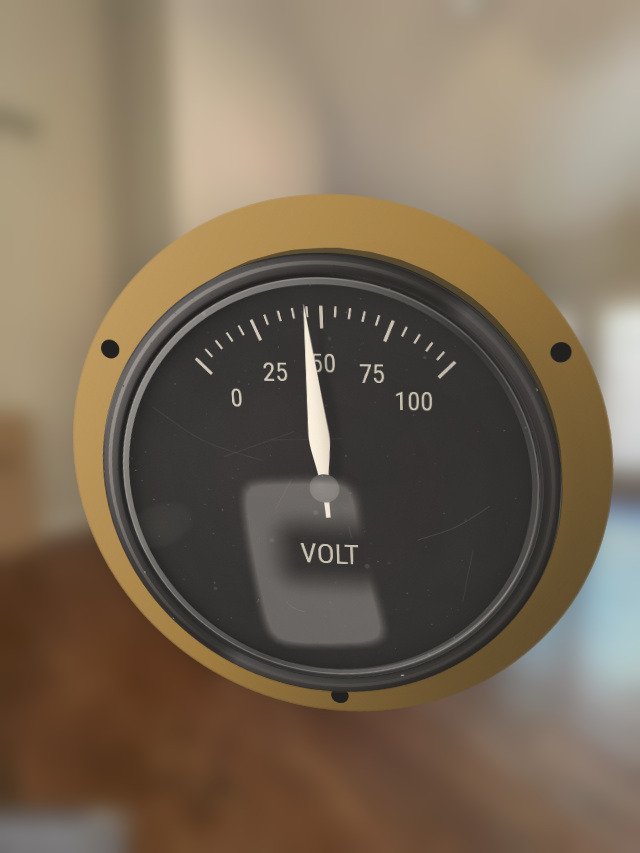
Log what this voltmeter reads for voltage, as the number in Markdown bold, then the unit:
**45** V
